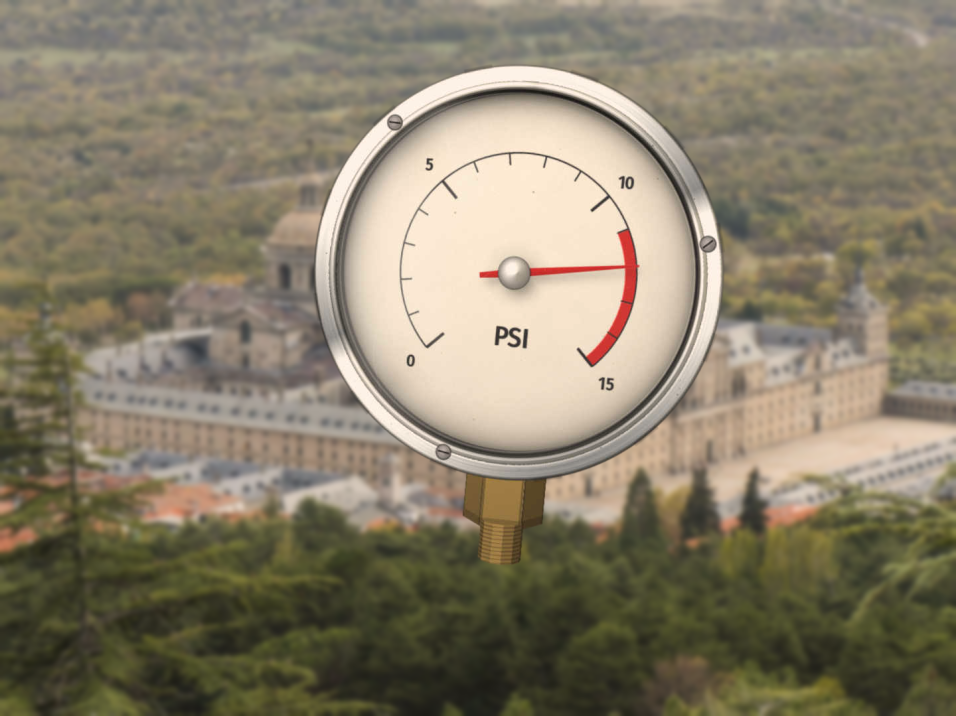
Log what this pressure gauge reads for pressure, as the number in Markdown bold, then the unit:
**12** psi
